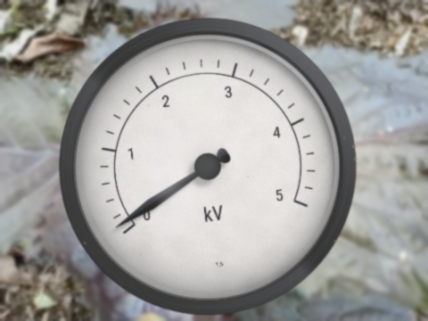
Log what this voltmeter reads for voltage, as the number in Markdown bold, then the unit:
**0.1** kV
